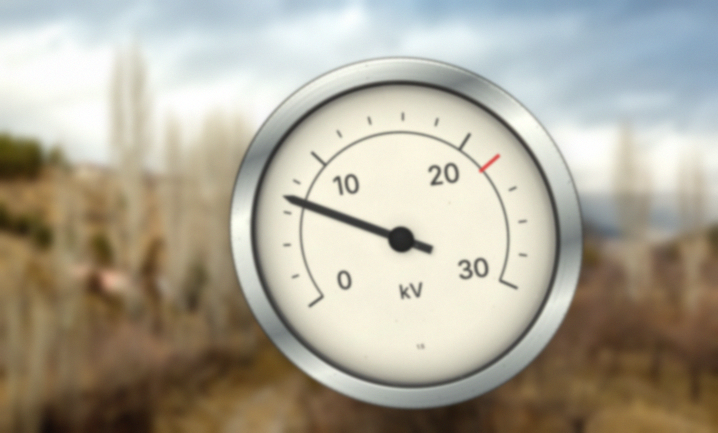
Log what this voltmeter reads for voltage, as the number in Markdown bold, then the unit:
**7** kV
